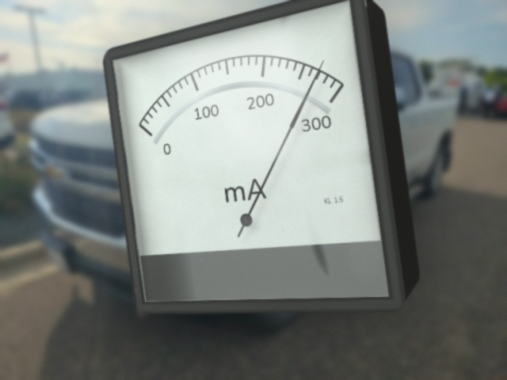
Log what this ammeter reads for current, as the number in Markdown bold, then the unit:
**270** mA
